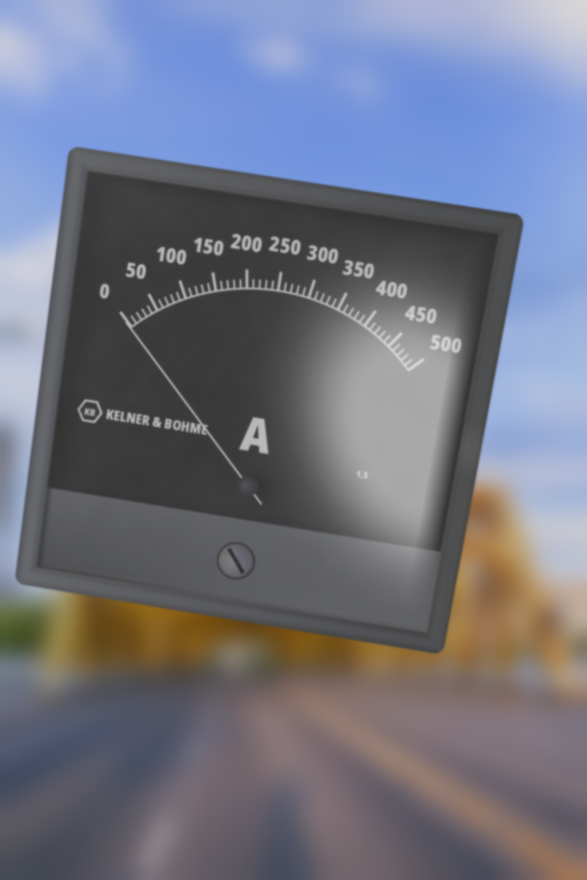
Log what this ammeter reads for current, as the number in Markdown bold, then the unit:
**0** A
